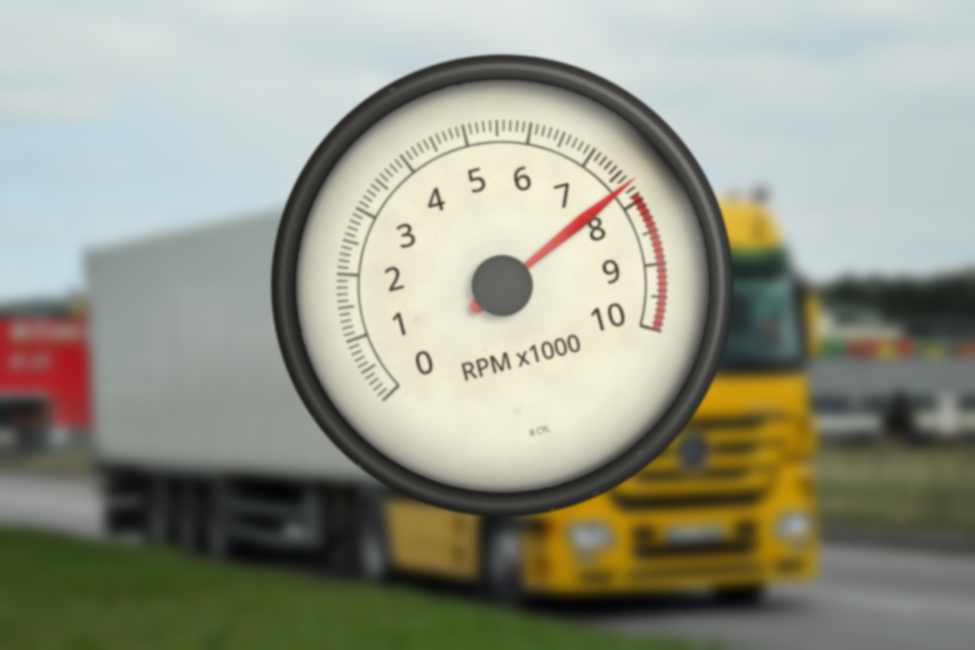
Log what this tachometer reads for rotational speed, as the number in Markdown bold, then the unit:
**7700** rpm
